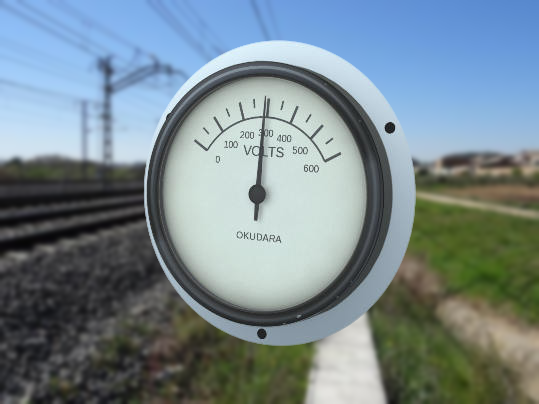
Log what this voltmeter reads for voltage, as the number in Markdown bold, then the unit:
**300** V
